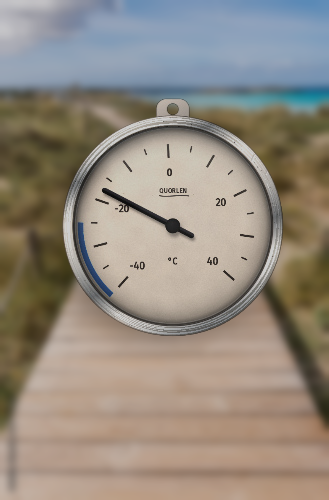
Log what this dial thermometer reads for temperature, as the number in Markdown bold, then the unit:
**-17.5** °C
